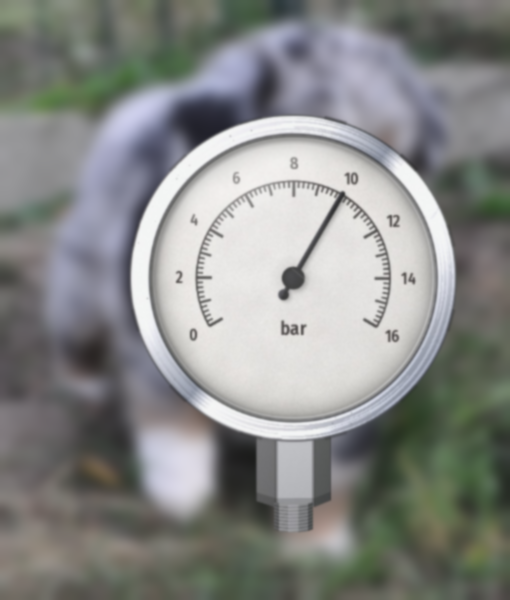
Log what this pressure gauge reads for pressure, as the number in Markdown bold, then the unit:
**10** bar
